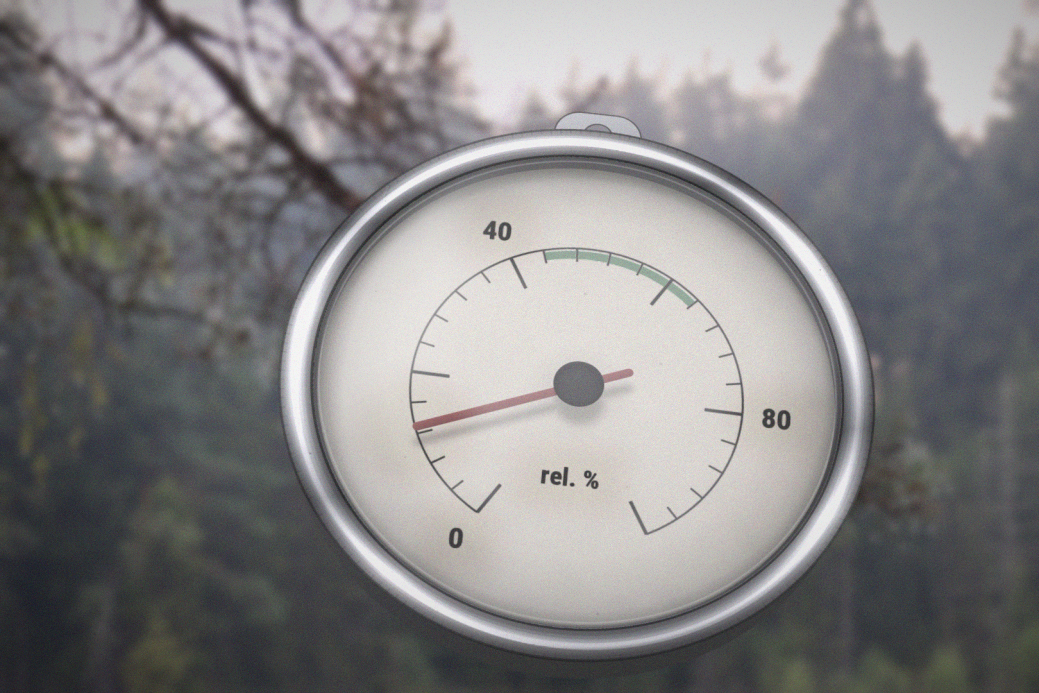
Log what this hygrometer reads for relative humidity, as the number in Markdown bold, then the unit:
**12** %
